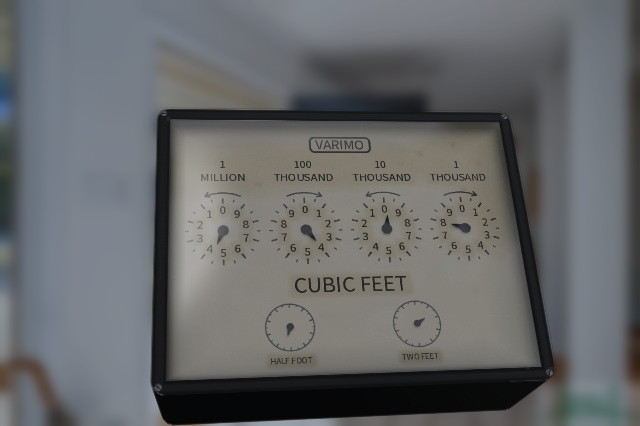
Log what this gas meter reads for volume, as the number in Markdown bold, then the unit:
**439800** ft³
